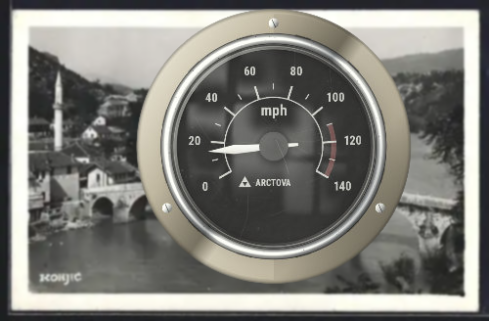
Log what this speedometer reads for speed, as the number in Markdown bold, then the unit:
**15** mph
